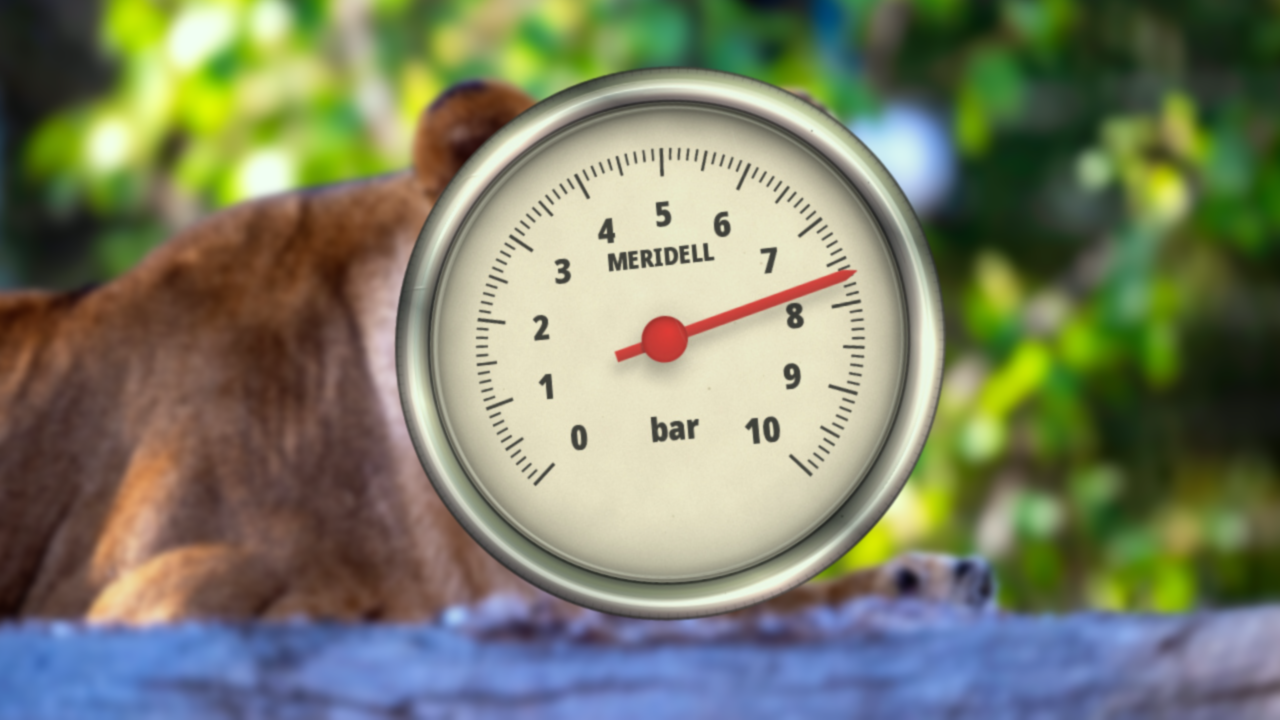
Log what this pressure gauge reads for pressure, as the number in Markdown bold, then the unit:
**7.7** bar
